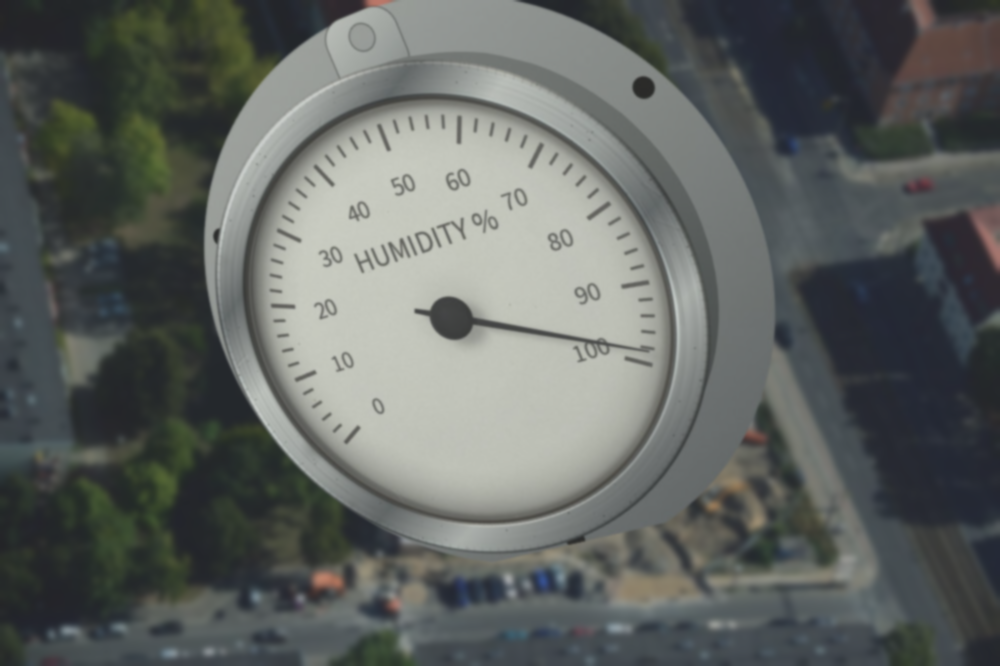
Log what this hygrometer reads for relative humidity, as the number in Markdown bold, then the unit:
**98** %
